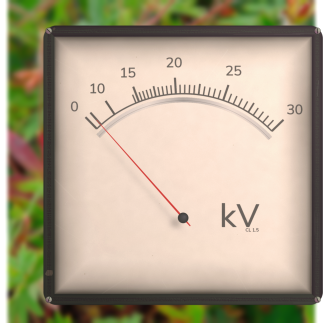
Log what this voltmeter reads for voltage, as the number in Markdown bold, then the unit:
**5** kV
